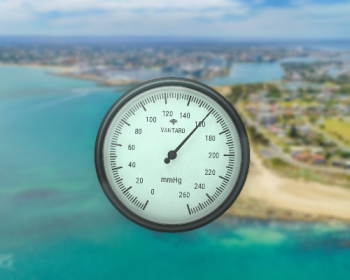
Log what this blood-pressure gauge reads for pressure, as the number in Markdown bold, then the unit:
**160** mmHg
